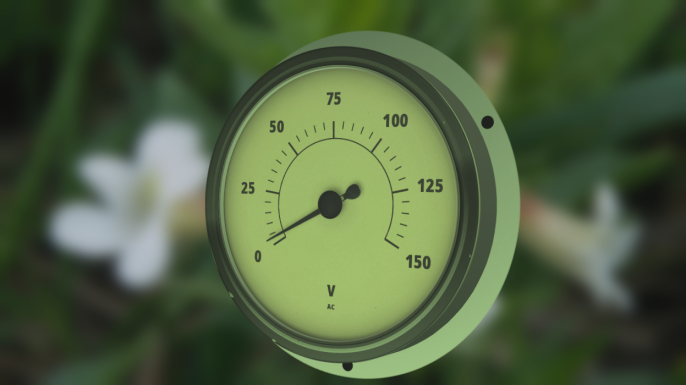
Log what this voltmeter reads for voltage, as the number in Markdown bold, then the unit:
**2.5** V
